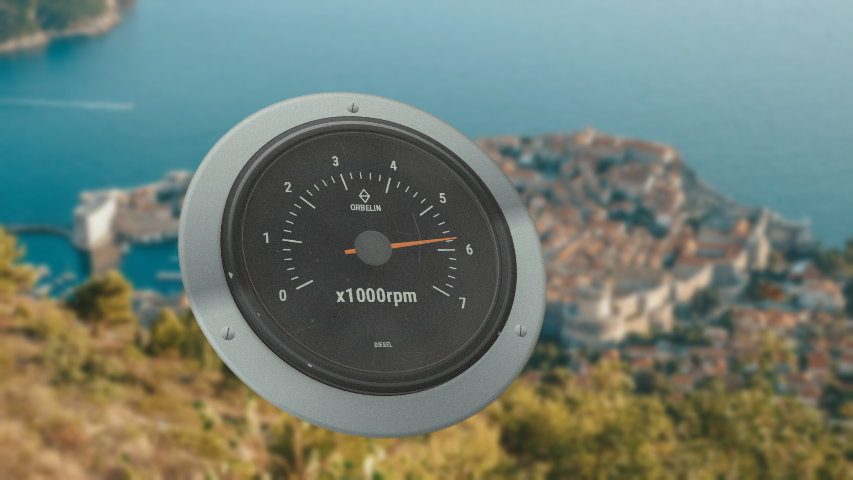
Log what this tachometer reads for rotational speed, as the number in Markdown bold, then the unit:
**5800** rpm
